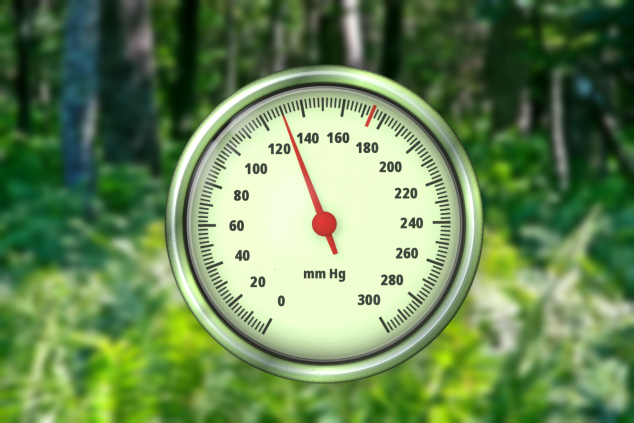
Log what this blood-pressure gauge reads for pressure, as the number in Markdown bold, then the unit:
**130** mmHg
